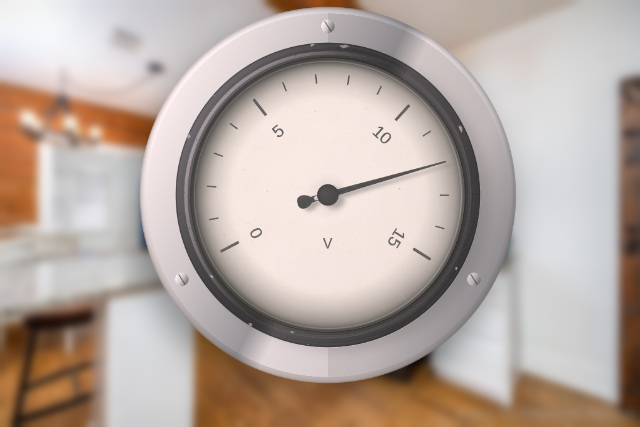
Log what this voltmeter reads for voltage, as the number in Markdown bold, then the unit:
**12** V
